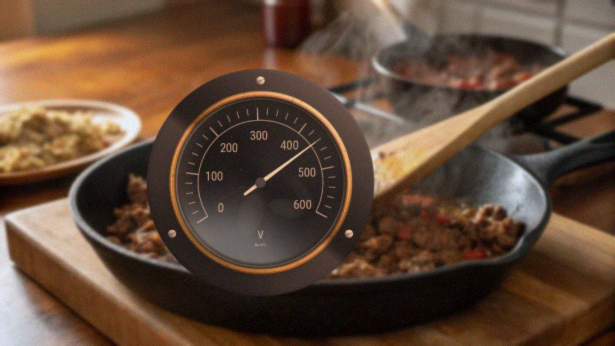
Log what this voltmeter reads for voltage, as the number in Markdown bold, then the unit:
**440** V
